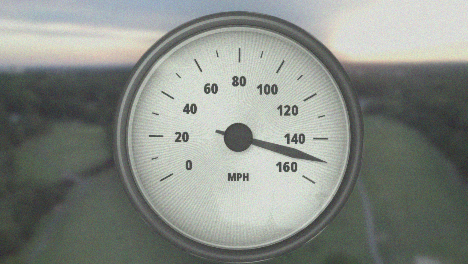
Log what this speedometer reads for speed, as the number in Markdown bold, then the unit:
**150** mph
